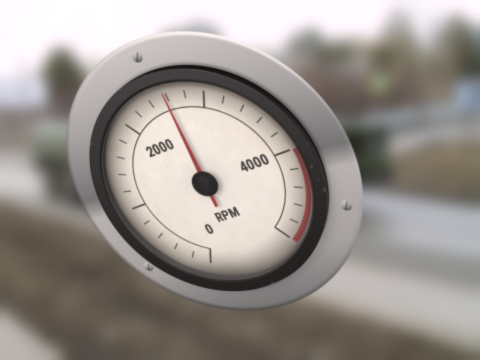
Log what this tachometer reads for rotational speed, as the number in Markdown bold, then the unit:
**2600** rpm
